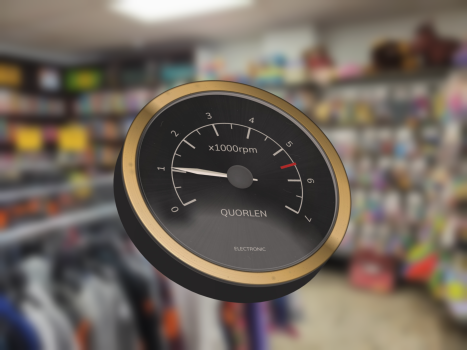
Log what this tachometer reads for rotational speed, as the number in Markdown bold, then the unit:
**1000** rpm
